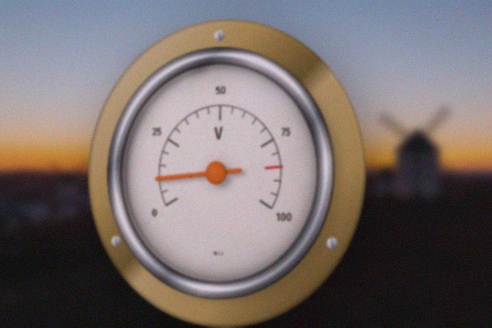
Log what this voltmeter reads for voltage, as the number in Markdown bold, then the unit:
**10** V
